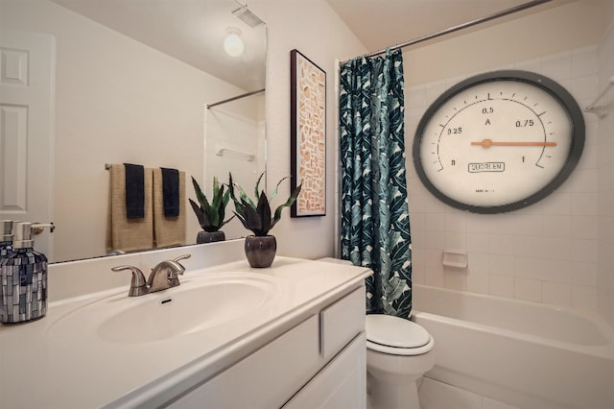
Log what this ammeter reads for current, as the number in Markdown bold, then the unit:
**0.9** A
